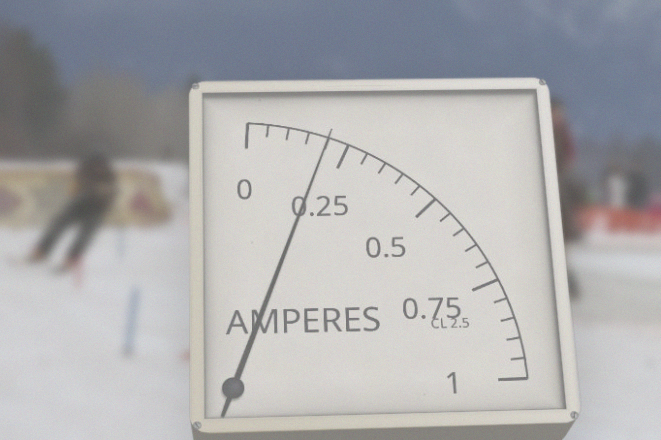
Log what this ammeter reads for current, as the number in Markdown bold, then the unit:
**0.2** A
